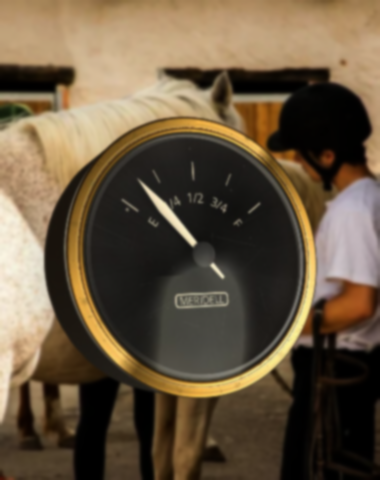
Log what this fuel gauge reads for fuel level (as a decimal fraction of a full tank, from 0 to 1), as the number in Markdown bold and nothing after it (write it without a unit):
**0.125**
